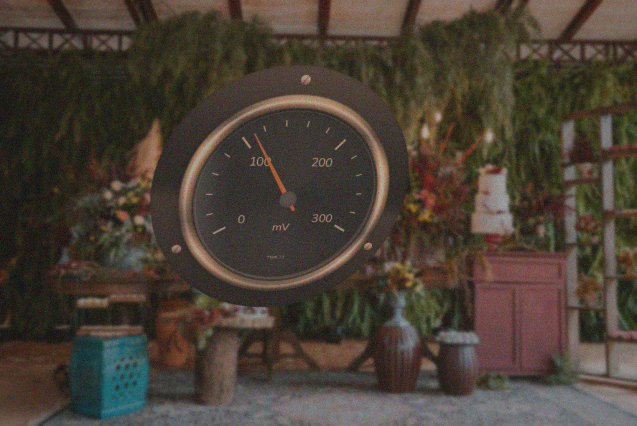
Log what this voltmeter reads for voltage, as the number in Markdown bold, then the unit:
**110** mV
